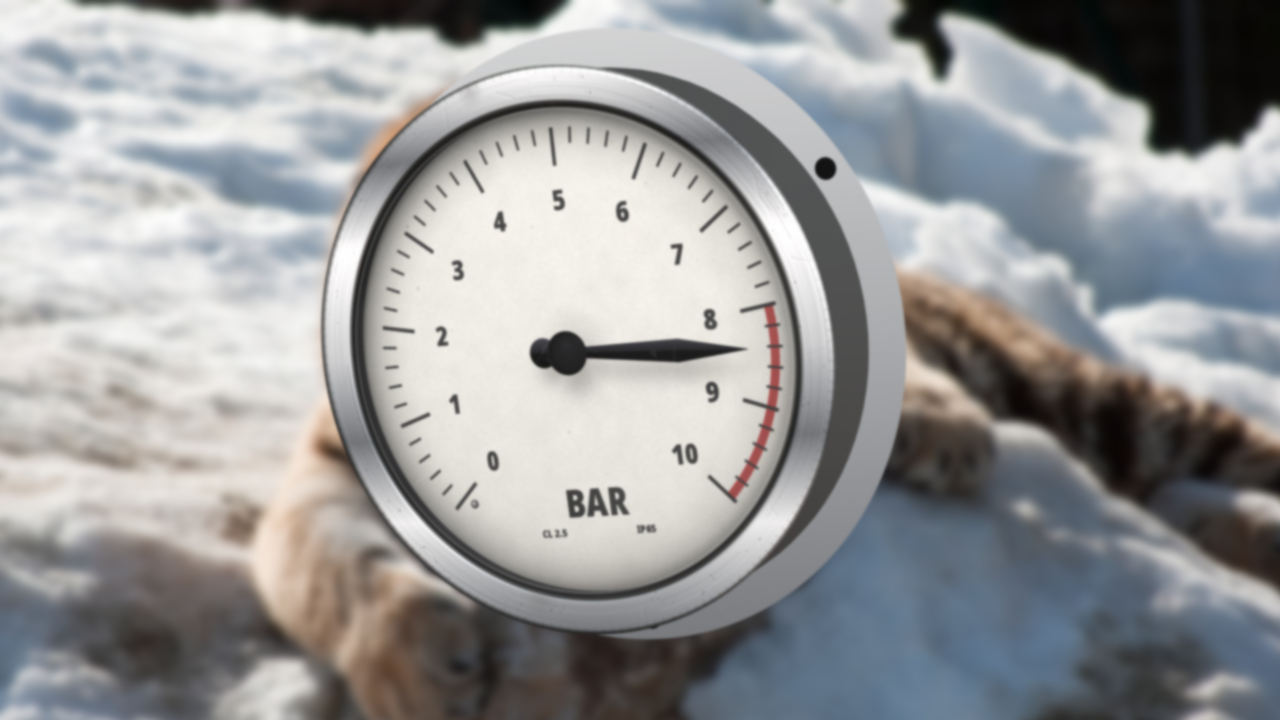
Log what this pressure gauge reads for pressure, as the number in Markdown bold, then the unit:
**8.4** bar
